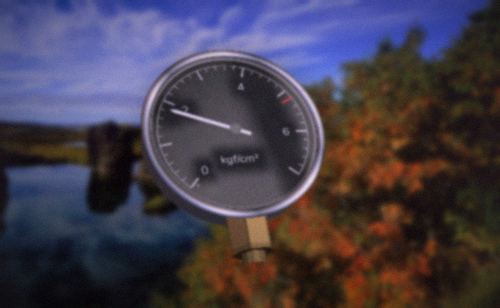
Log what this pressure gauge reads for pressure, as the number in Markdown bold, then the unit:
**1.8** kg/cm²
